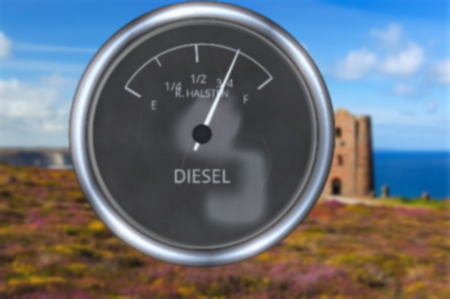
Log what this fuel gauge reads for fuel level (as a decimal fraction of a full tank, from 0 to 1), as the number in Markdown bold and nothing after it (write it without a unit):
**0.75**
